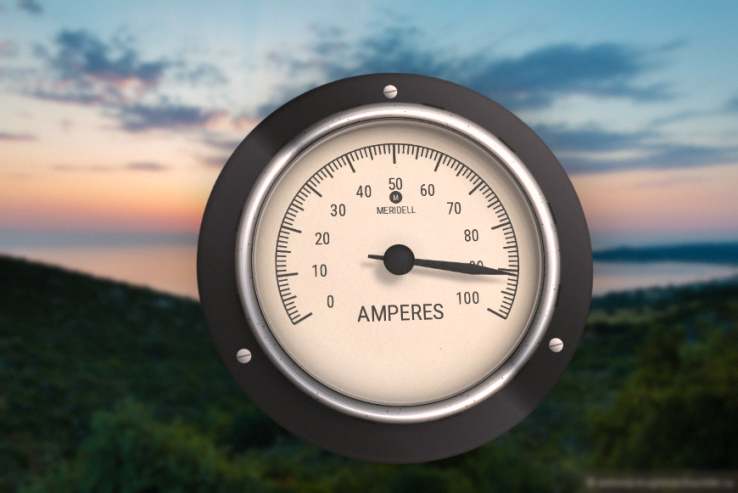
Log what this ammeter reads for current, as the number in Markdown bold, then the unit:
**91** A
